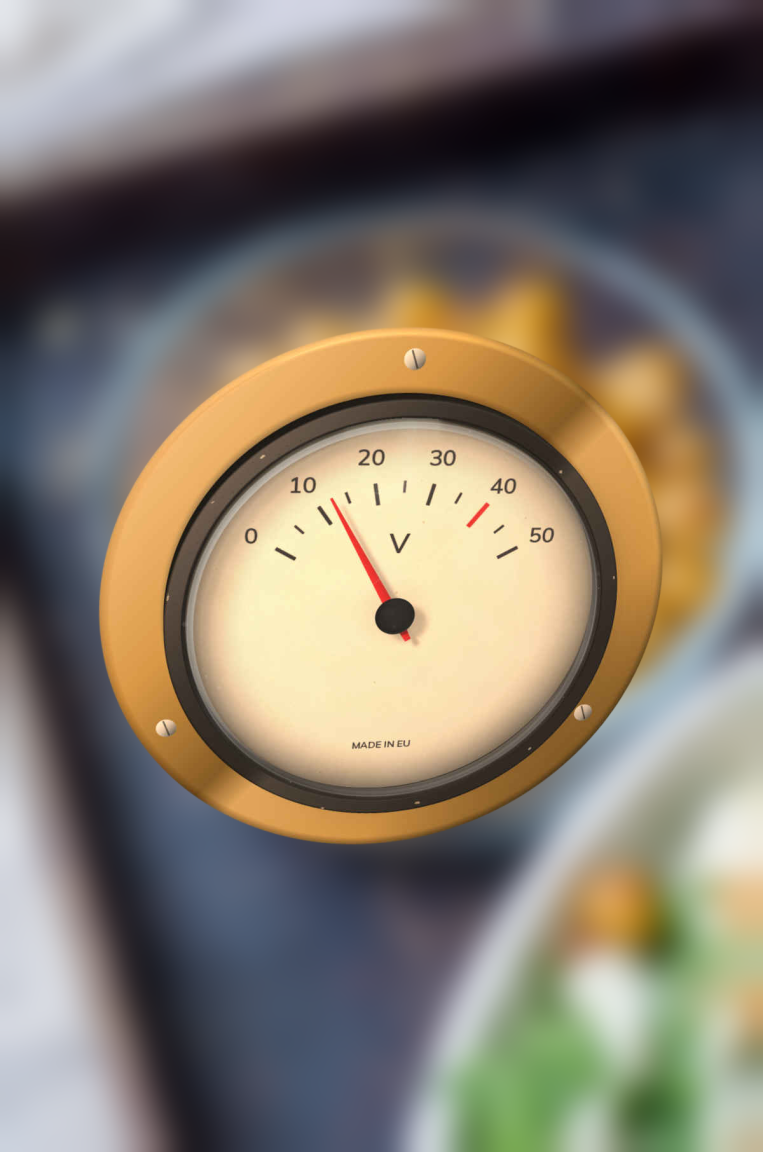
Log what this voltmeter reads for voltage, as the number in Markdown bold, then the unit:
**12.5** V
